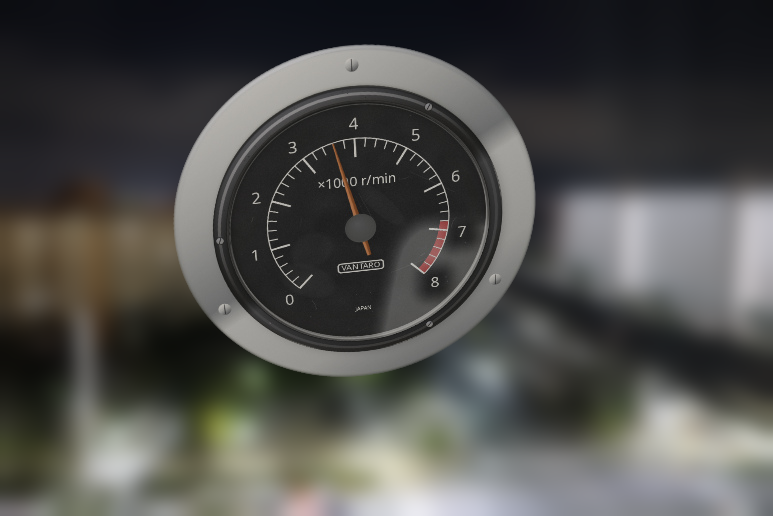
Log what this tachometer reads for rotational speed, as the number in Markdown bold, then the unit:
**3600** rpm
